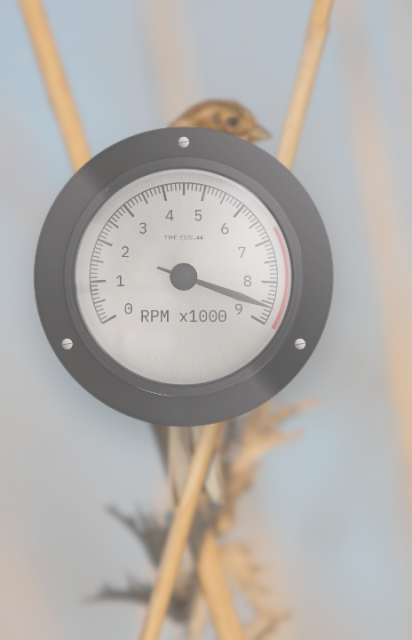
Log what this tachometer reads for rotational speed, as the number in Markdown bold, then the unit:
**8600** rpm
